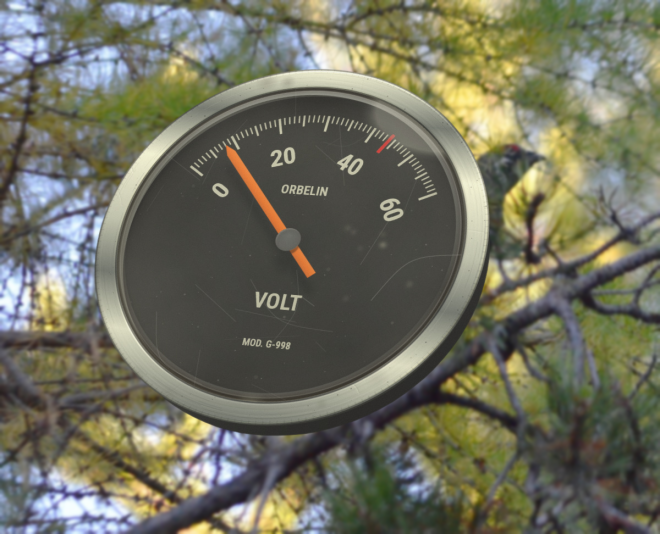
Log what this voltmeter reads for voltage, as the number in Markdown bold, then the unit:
**8** V
